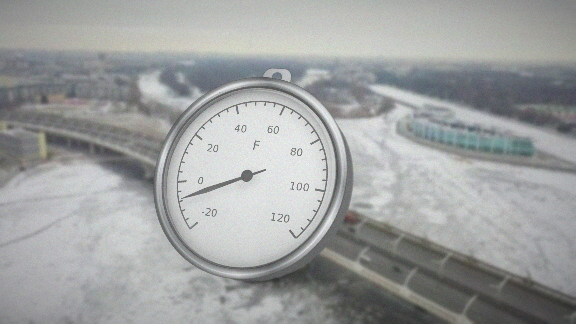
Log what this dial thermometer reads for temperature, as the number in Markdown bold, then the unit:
**-8** °F
